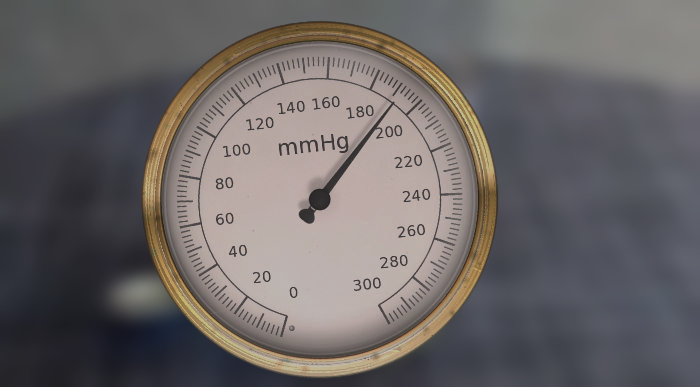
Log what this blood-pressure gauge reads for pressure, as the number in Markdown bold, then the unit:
**192** mmHg
